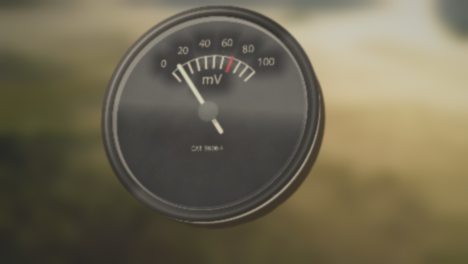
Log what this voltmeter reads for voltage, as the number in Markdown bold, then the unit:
**10** mV
